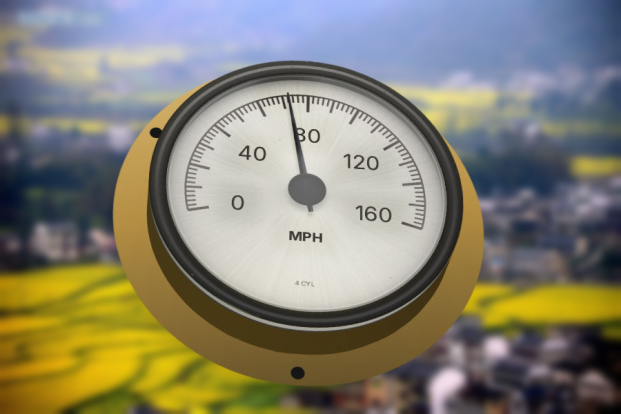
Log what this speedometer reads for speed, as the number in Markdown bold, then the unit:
**72** mph
